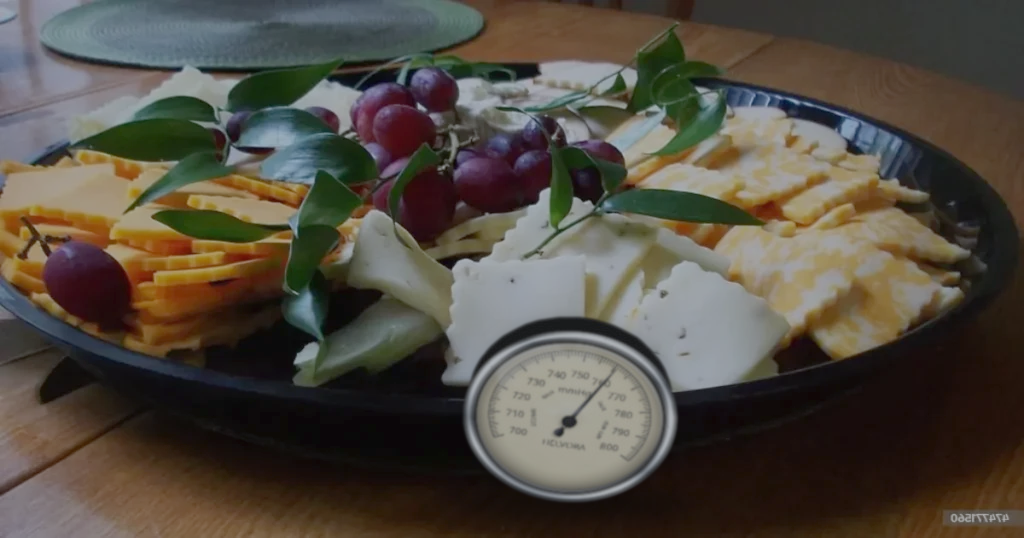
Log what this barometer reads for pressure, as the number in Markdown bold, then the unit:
**760** mmHg
